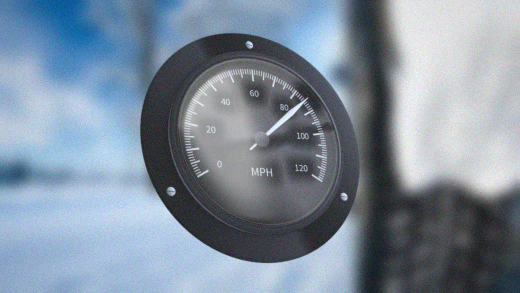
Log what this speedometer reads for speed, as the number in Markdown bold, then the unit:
**85** mph
